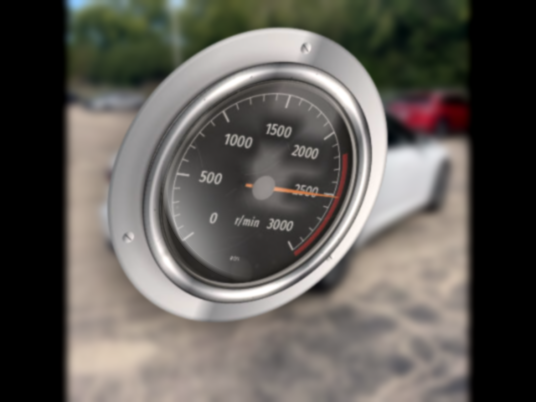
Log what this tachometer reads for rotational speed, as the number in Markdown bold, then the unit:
**2500** rpm
